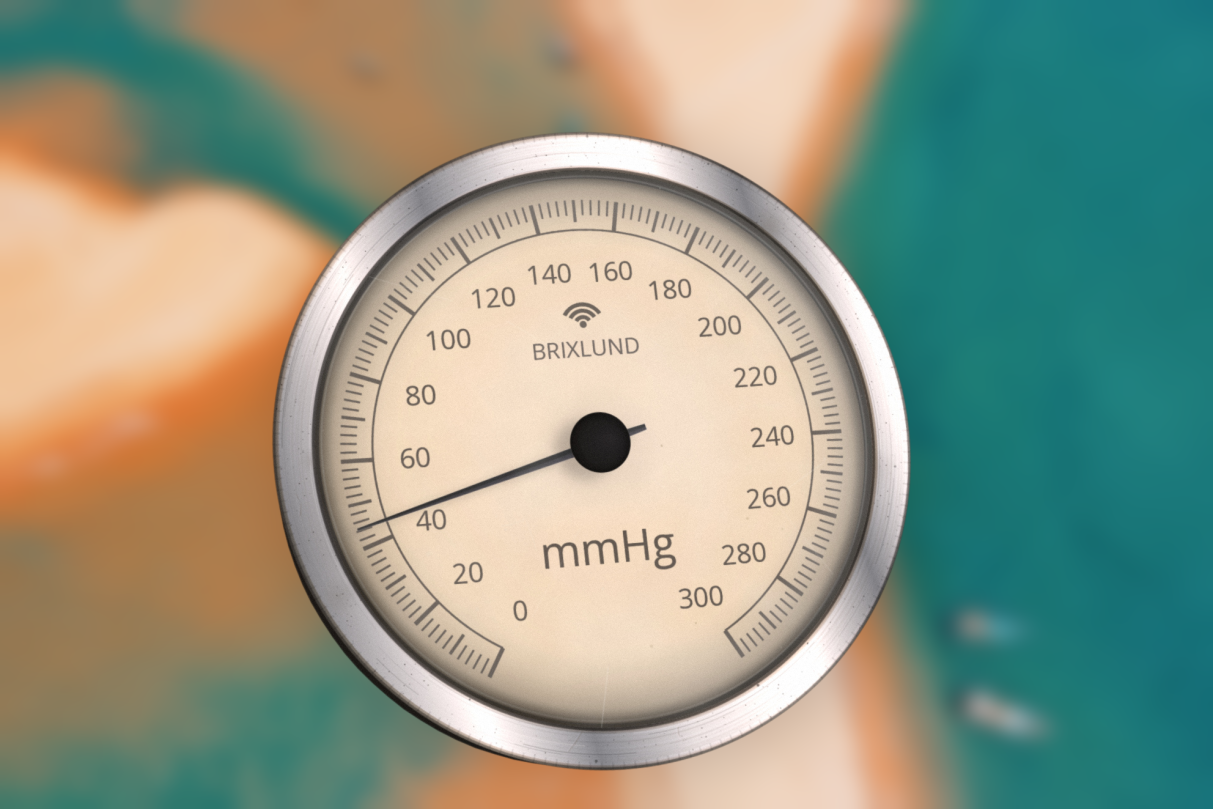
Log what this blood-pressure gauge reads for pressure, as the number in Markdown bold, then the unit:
**44** mmHg
